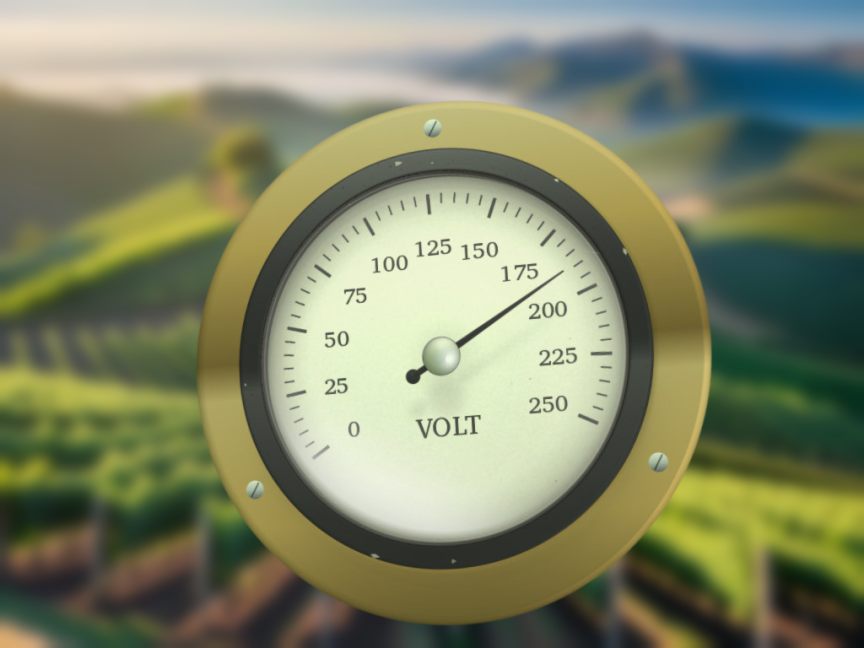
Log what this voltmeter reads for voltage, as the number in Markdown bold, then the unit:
**190** V
